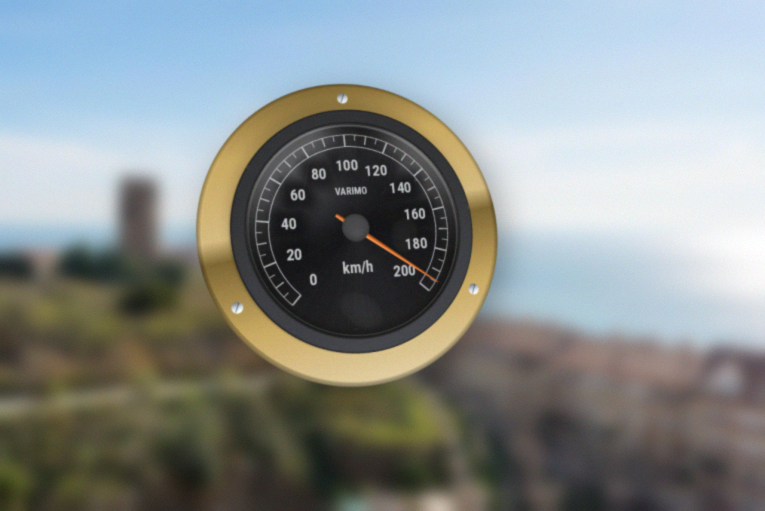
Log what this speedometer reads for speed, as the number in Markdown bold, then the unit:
**195** km/h
